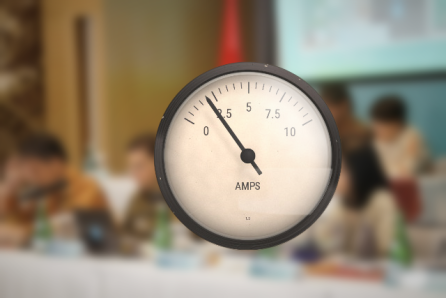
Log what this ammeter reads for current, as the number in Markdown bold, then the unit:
**2** A
